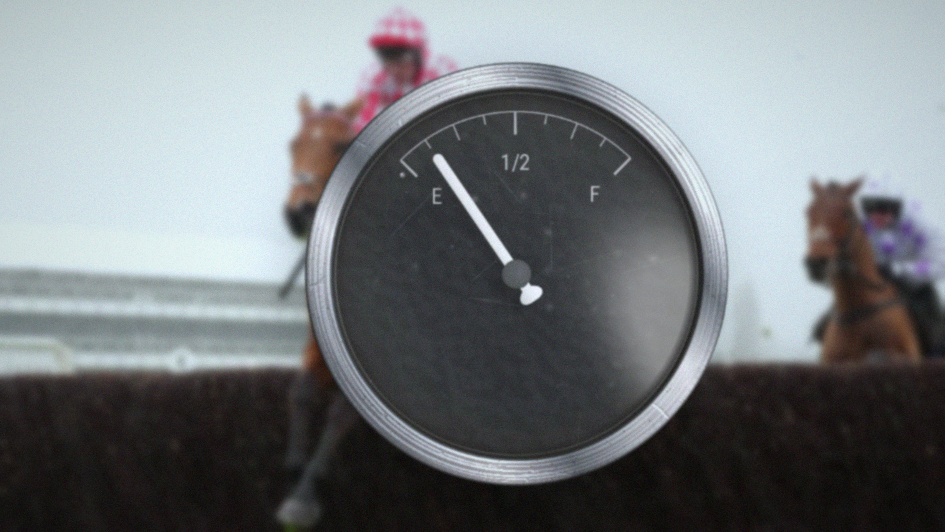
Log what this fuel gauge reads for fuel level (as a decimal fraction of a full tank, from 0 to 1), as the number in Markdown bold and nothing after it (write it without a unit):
**0.125**
